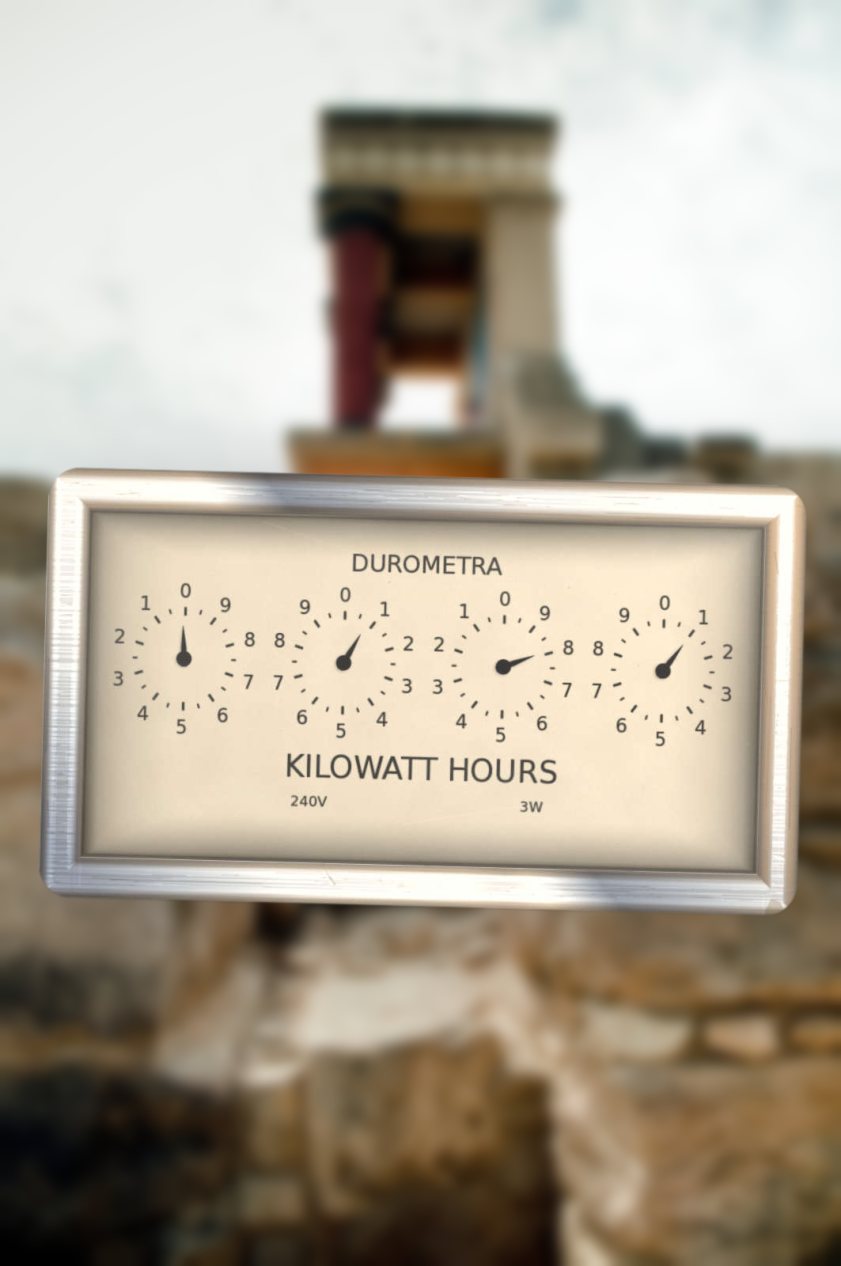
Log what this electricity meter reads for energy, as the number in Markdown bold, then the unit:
**81** kWh
